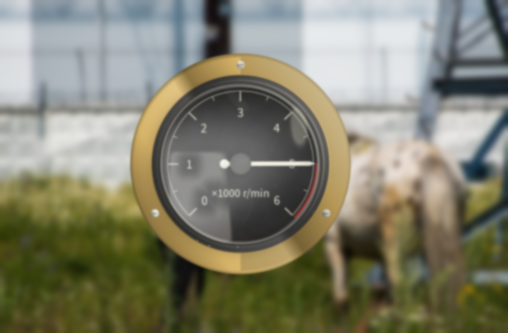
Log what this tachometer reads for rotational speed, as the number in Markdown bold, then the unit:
**5000** rpm
